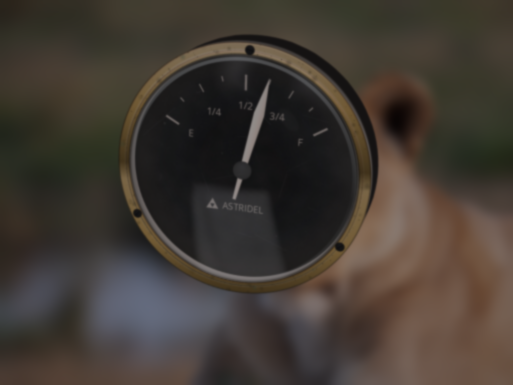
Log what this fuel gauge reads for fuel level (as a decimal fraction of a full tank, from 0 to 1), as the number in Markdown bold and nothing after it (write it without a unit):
**0.625**
